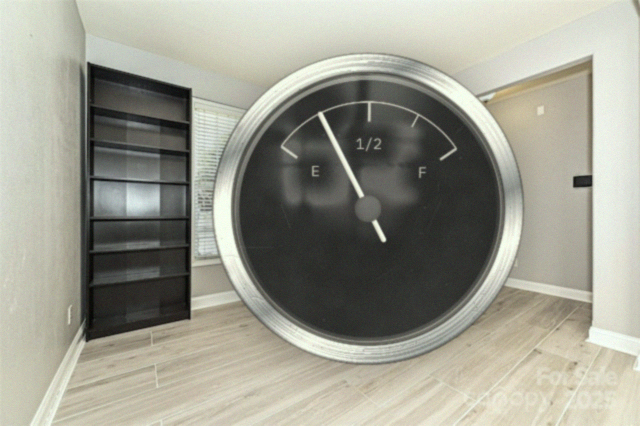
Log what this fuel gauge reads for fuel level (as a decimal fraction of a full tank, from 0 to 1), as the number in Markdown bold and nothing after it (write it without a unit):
**0.25**
